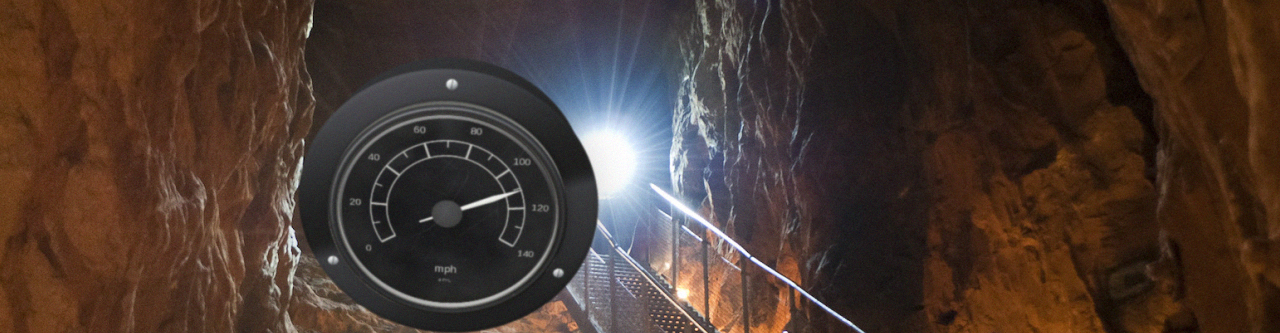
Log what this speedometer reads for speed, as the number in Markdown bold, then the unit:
**110** mph
